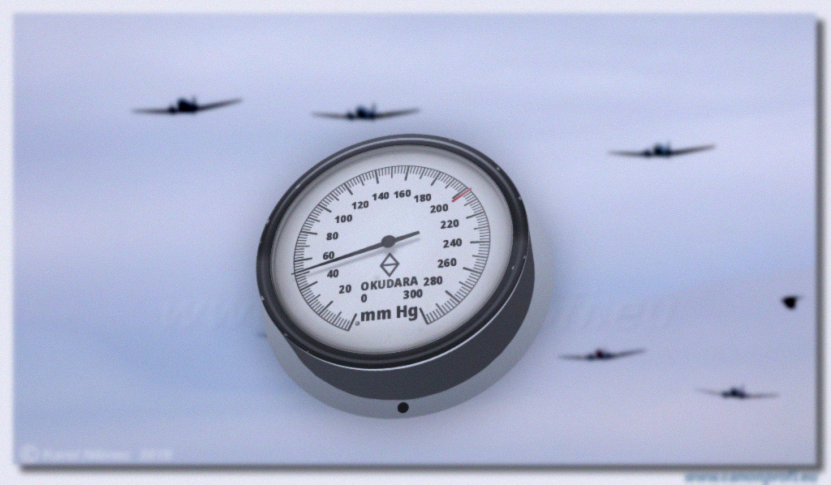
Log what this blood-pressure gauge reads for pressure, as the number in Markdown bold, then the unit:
**50** mmHg
